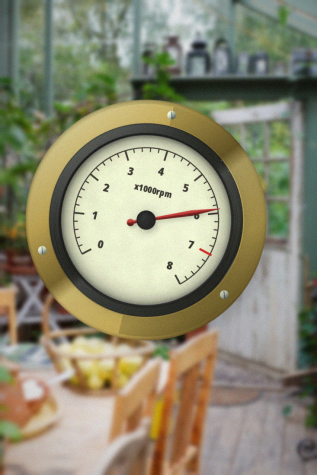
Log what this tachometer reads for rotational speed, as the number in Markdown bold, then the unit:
**5900** rpm
